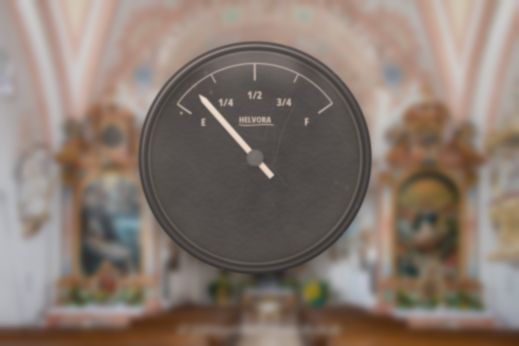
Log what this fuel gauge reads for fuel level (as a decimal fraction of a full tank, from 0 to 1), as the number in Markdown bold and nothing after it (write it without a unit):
**0.125**
